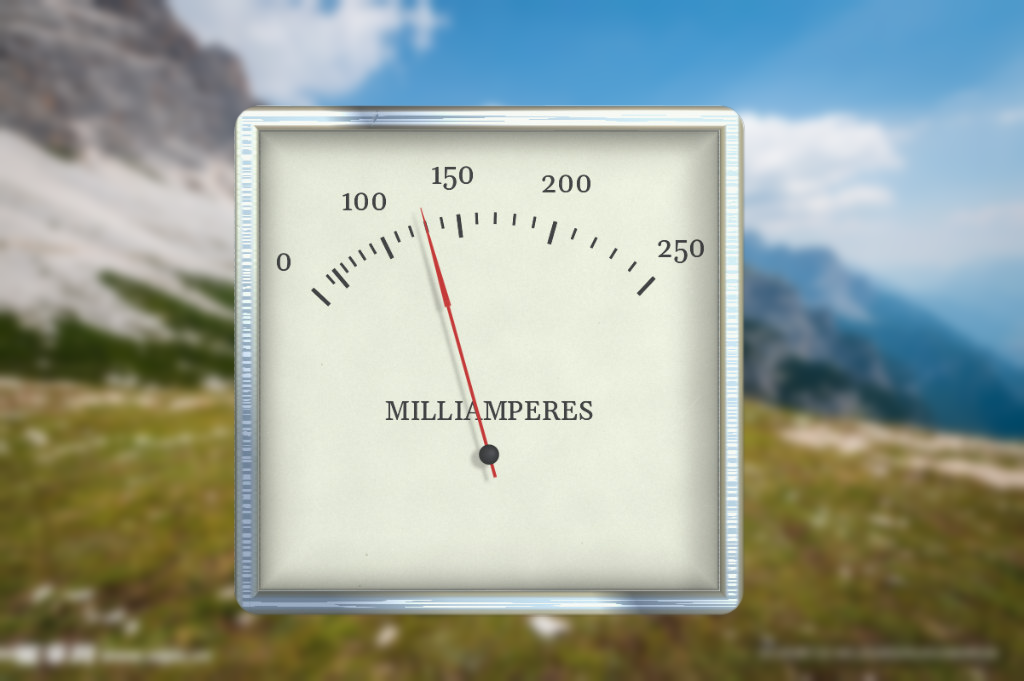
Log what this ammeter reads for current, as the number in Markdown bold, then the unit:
**130** mA
